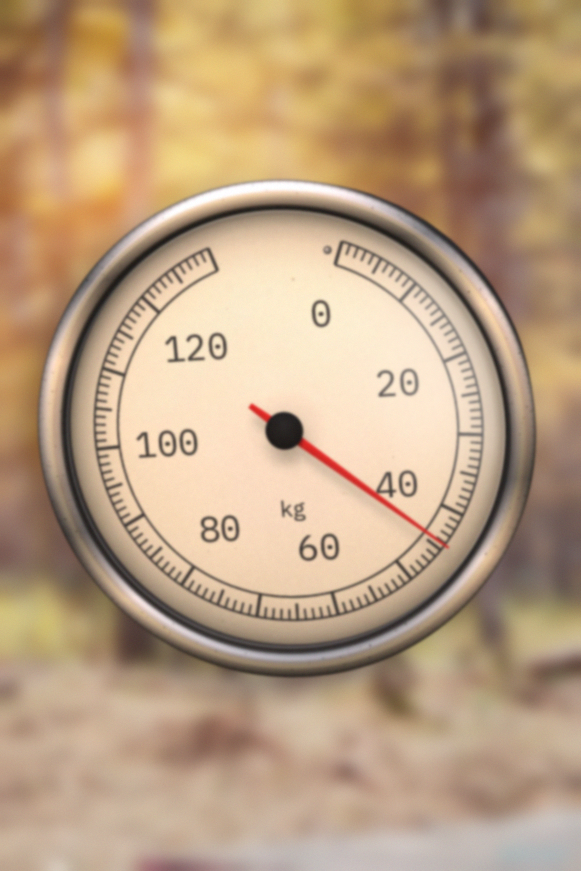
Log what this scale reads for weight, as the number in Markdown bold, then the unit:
**44** kg
